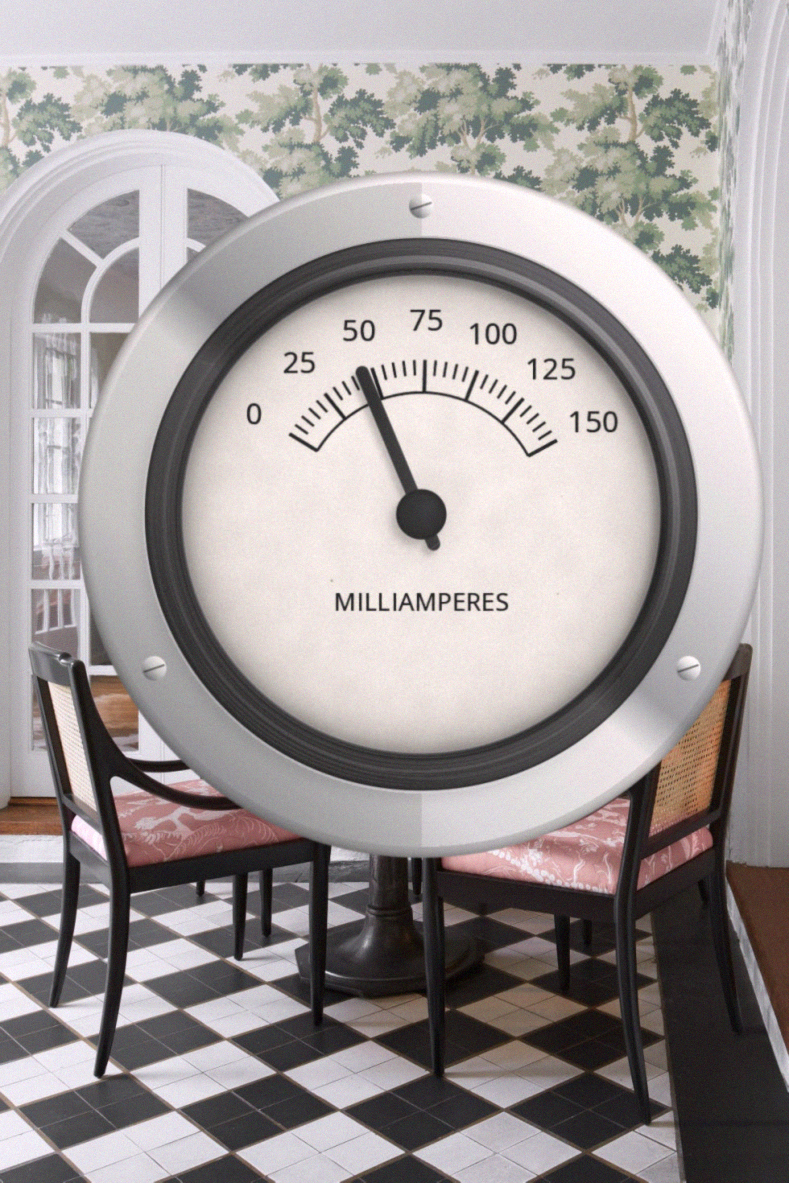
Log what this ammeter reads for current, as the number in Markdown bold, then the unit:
**45** mA
